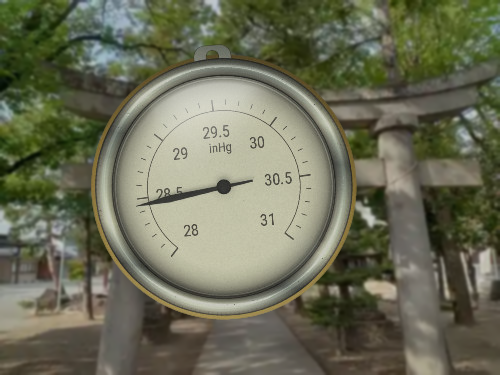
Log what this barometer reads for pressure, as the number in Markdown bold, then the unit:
**28.45** inHg
